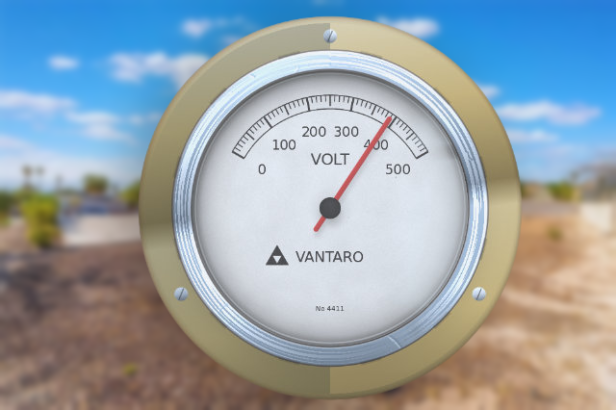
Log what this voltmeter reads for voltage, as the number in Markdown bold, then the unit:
**390** V
